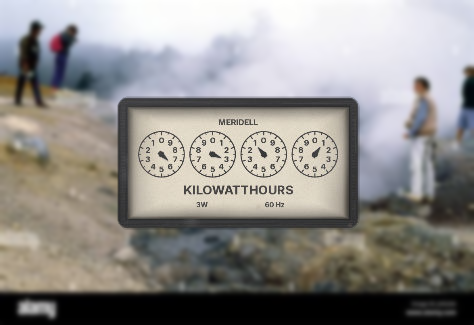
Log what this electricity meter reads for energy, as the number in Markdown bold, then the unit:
**6311** kWh
